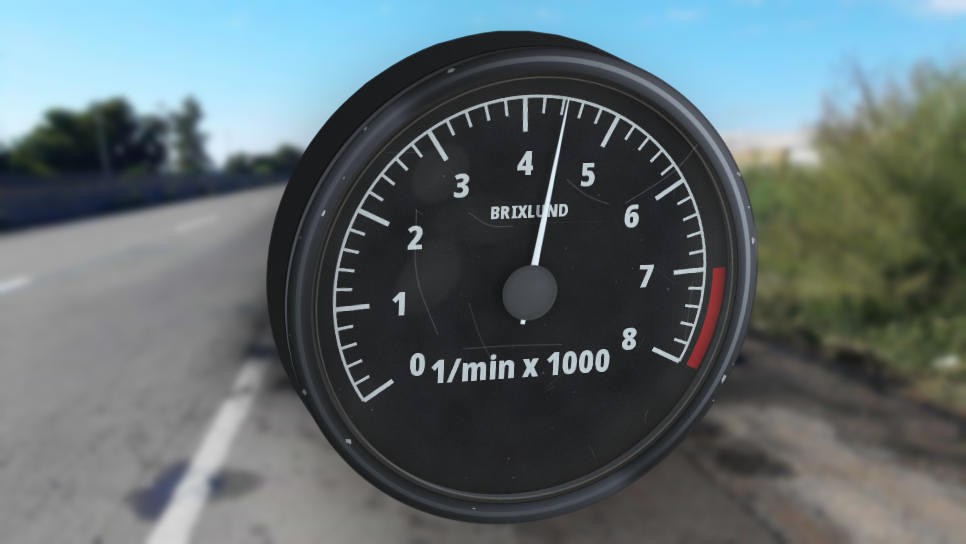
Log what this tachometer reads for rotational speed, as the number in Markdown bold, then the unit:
**4400** rpm
